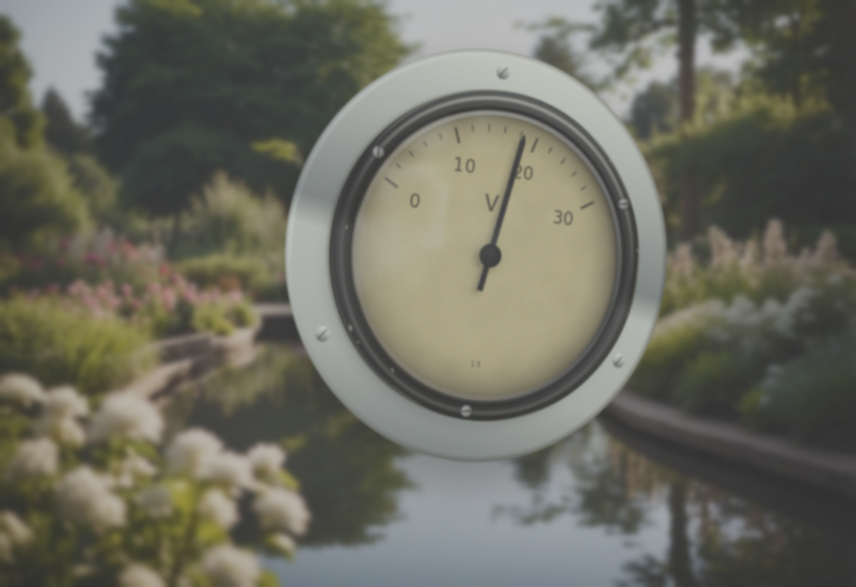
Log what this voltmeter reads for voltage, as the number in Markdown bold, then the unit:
**18** V
